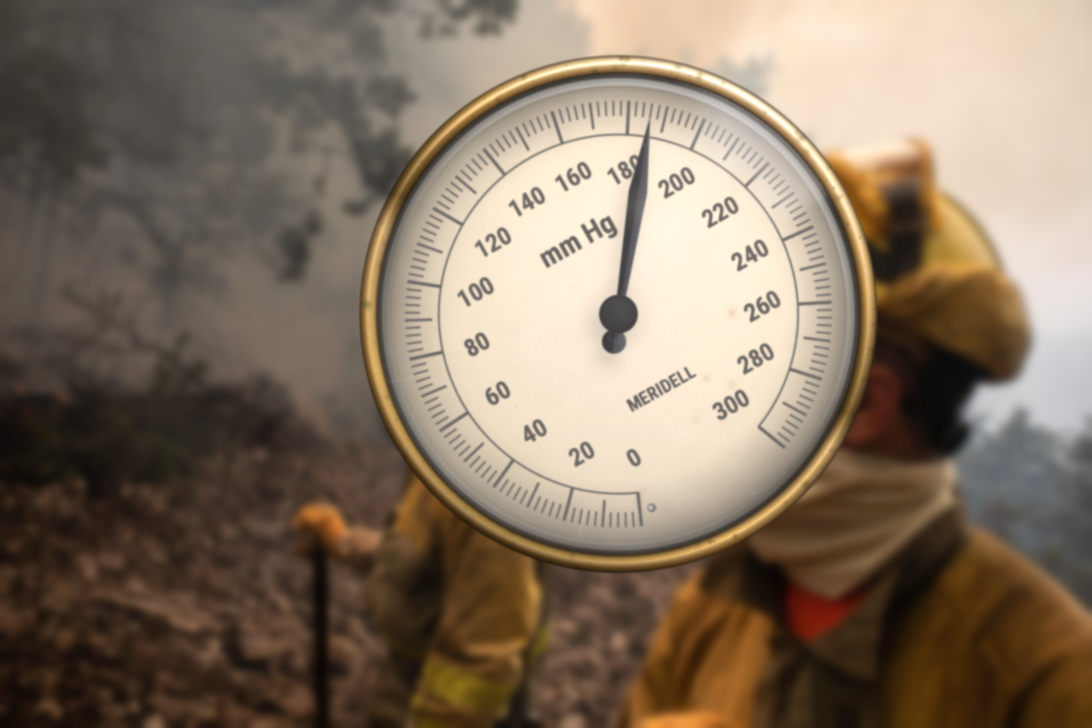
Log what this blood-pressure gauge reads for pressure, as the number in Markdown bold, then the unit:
**186** mmHg
